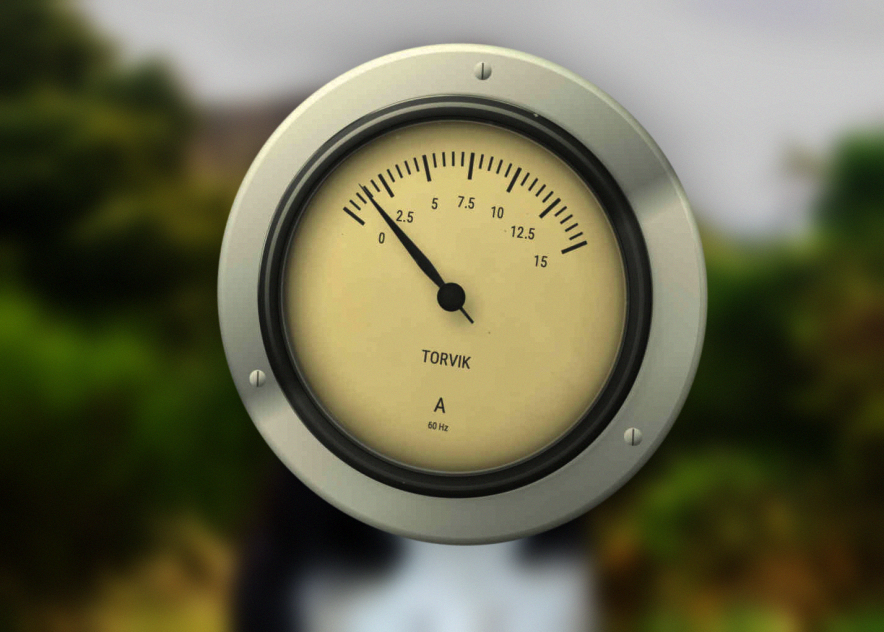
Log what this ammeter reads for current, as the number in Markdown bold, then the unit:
**1.5** A
